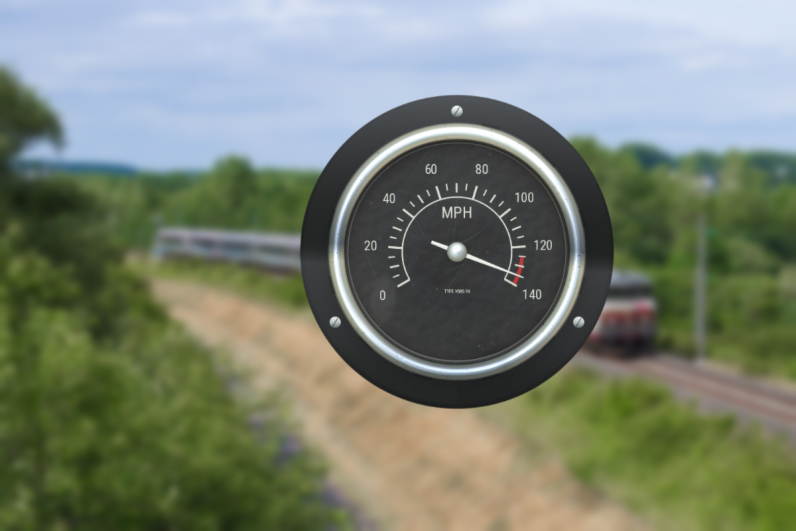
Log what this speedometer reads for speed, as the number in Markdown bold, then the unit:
**135** mph
